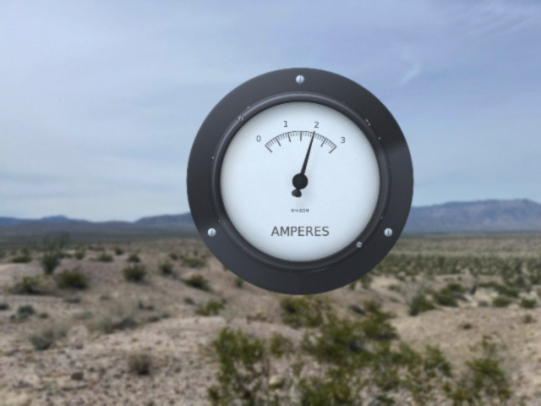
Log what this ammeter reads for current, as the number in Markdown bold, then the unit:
**2** A
